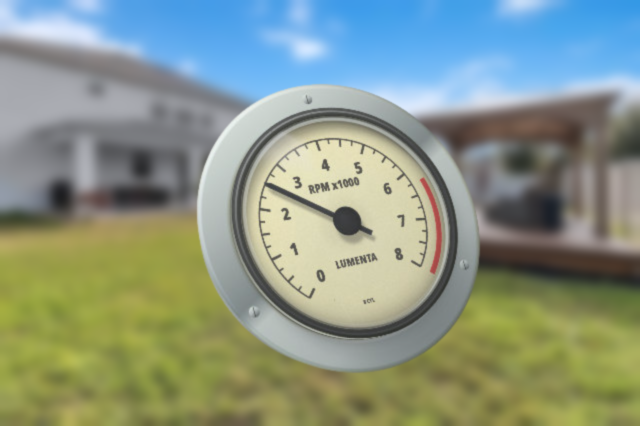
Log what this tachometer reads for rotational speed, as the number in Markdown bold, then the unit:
**2500** rpm
